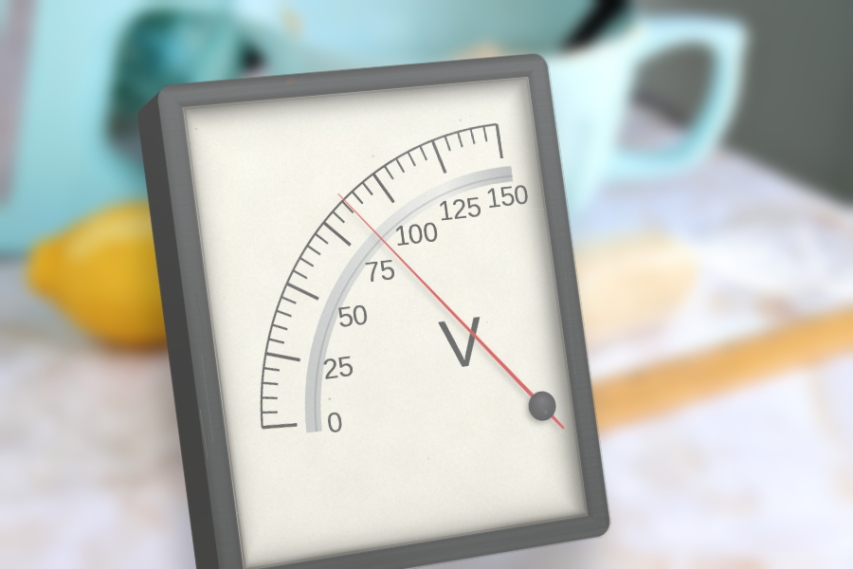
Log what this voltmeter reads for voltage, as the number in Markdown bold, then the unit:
**85** V
